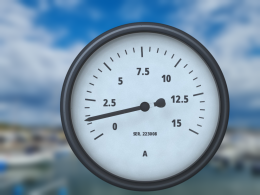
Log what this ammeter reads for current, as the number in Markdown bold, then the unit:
**1.25** A
